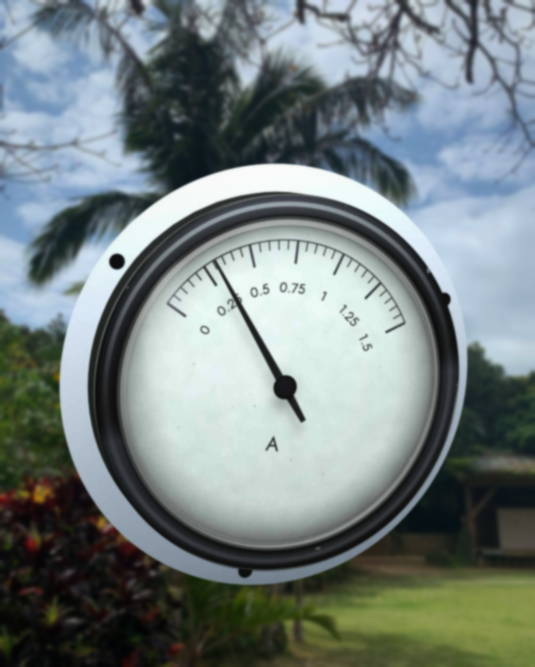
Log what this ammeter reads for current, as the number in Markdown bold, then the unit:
**0.3** A
